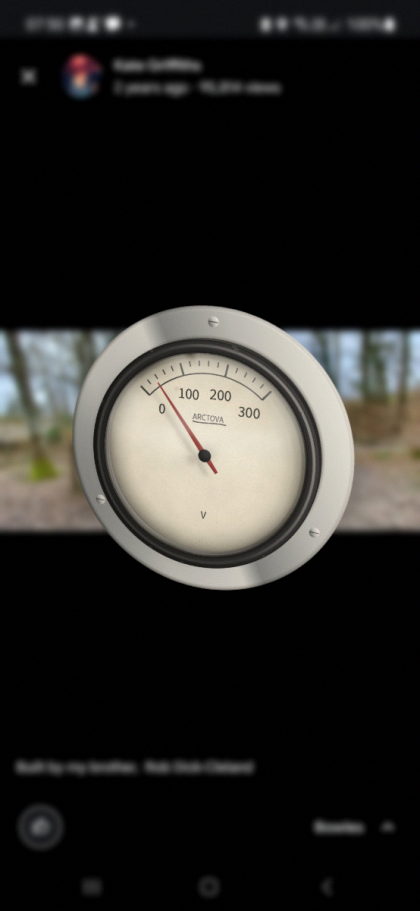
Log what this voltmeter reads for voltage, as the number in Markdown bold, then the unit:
**40** V
